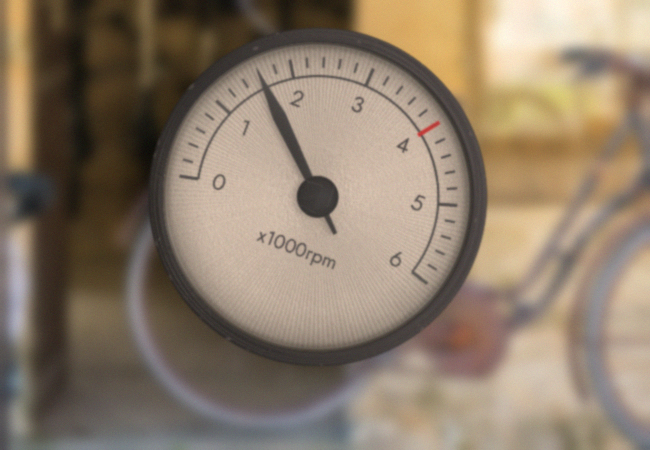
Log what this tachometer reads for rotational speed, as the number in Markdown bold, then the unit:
**1600** rpm
